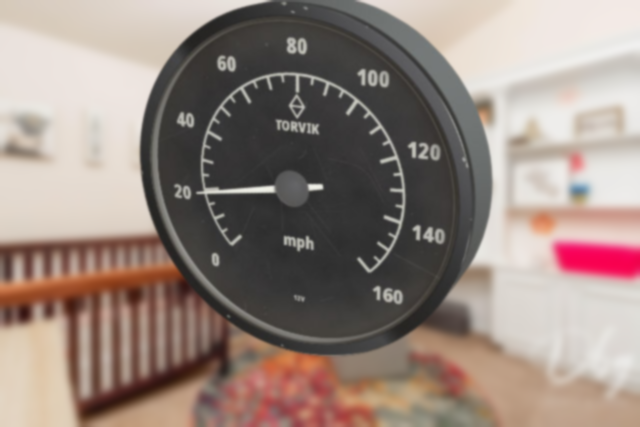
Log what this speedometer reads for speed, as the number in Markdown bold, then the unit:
**20** mph
